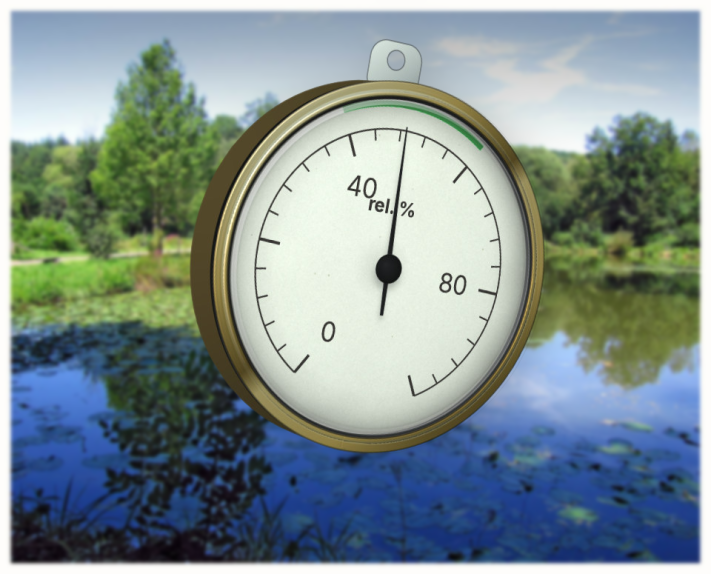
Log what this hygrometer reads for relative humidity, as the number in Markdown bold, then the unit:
**48** %
